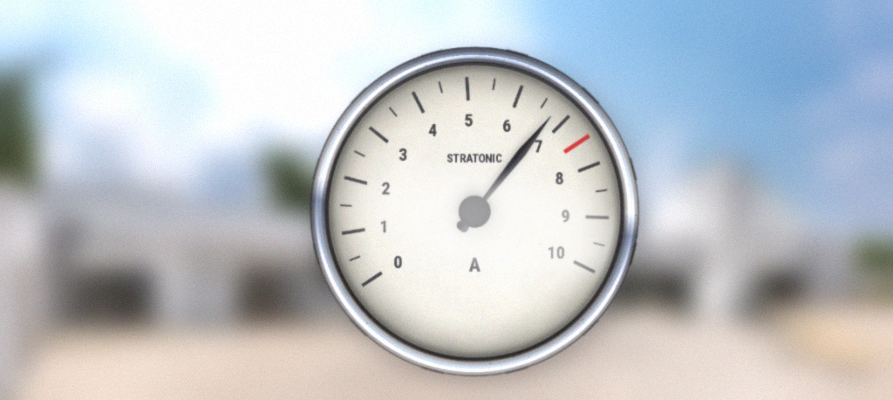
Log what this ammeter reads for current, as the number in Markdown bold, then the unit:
**6.75** A
